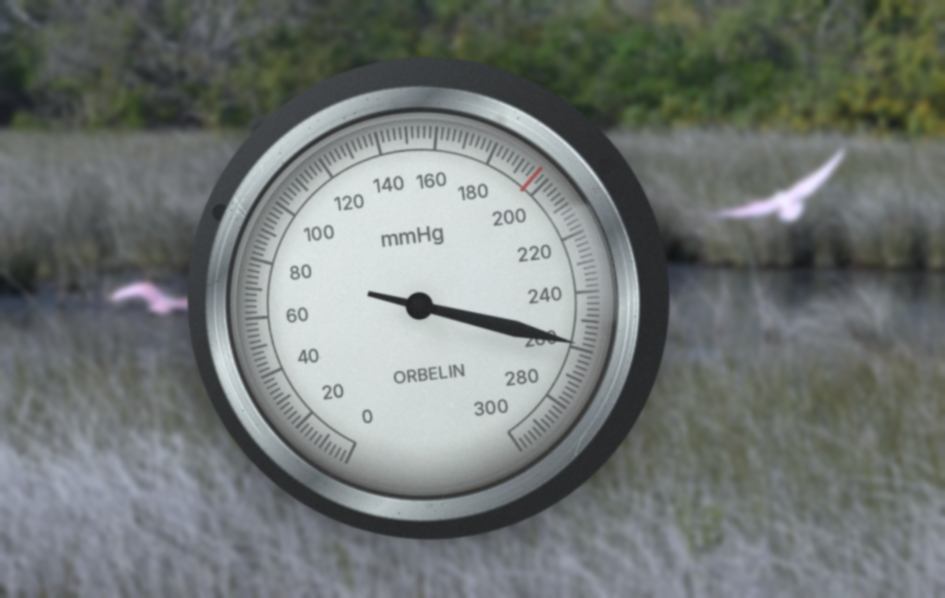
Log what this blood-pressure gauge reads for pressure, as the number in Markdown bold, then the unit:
**258** mmHg
